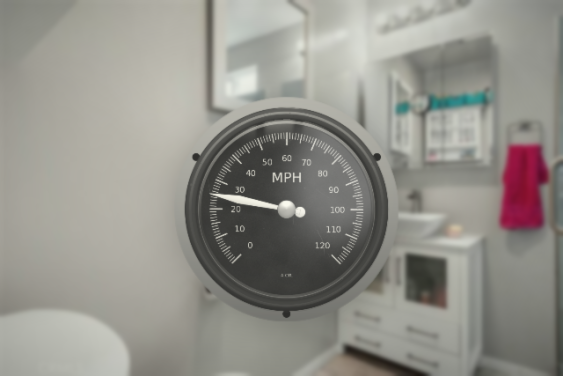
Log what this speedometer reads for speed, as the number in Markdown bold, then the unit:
**25** mph
